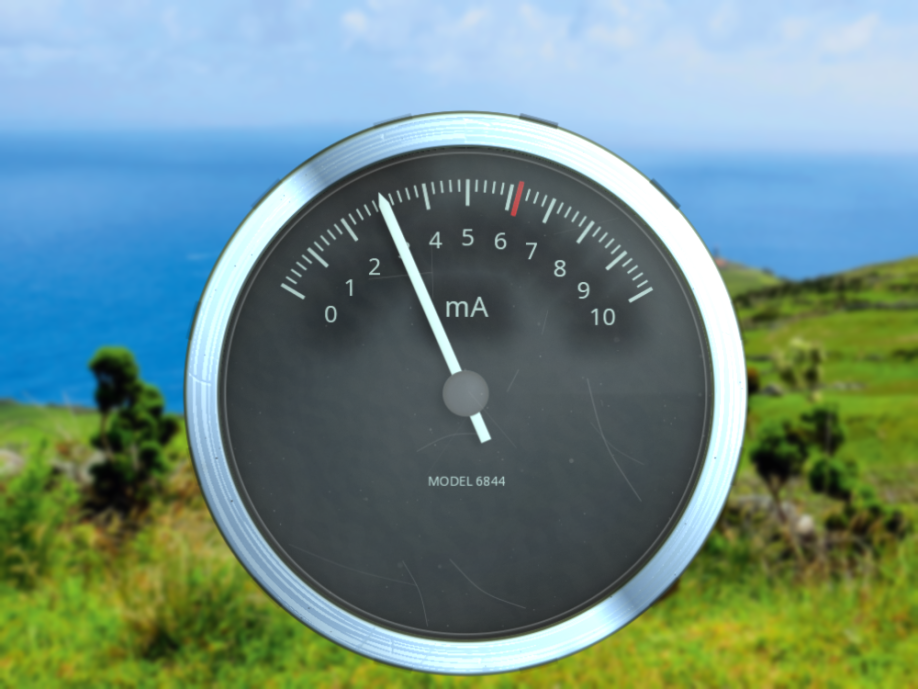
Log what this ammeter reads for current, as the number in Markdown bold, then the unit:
**3** mA
